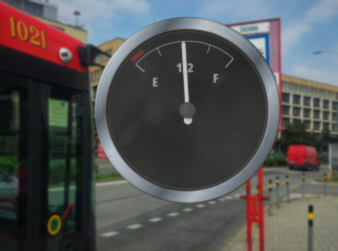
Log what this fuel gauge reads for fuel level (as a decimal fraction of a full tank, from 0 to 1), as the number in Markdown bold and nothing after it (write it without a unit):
**0.5**
